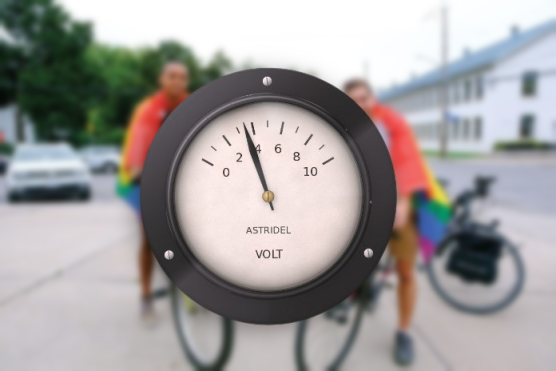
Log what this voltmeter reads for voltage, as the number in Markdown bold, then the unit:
**3.5** V
